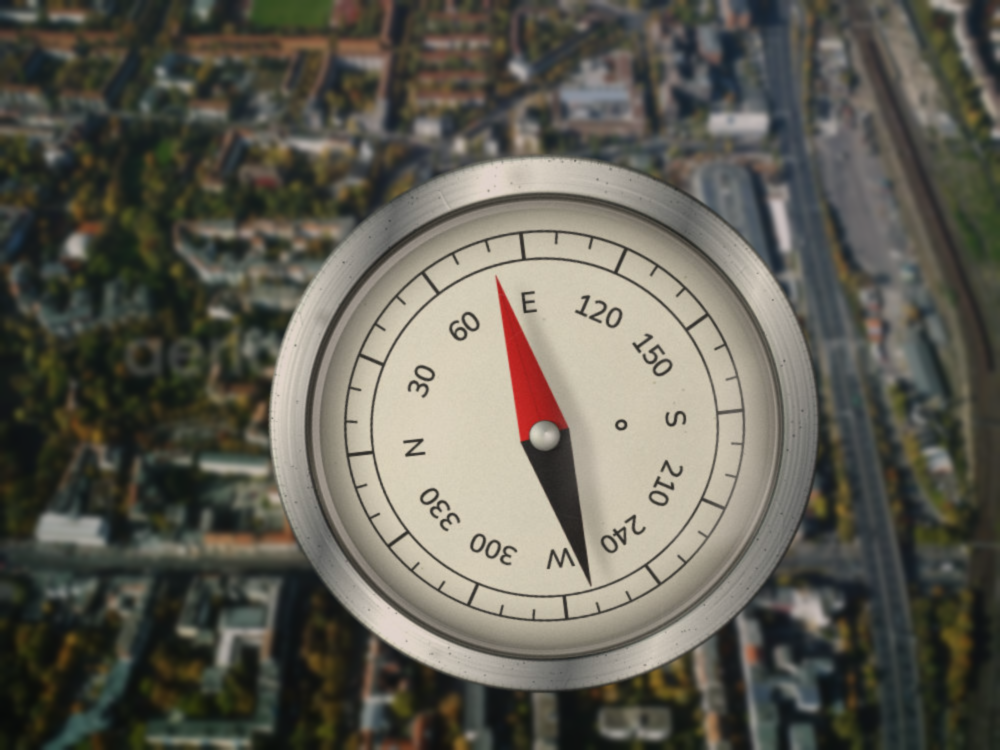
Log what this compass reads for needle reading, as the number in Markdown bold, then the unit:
**80** °
